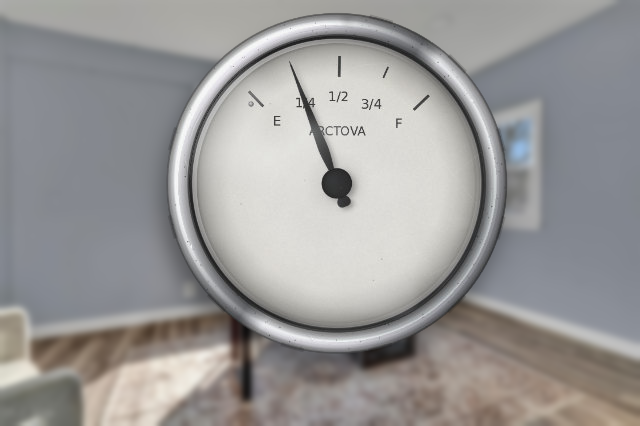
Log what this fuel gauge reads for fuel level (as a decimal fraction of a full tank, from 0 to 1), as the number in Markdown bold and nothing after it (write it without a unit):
**0.25**
